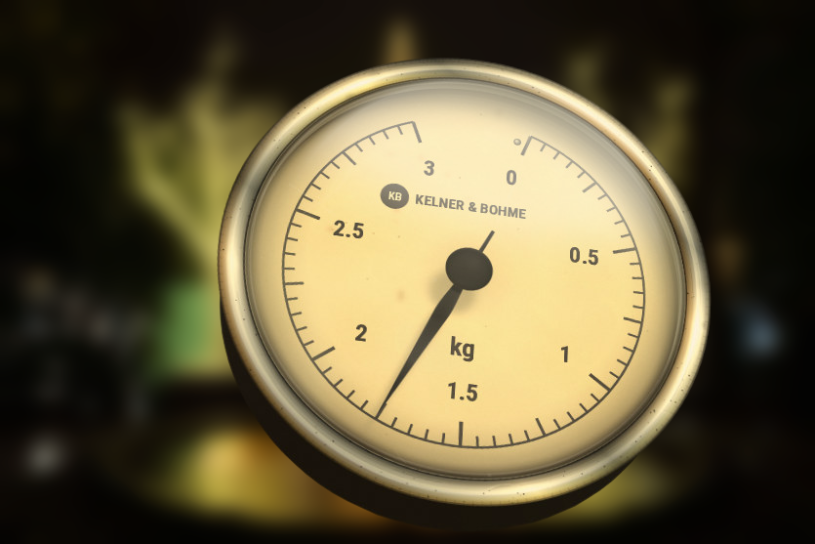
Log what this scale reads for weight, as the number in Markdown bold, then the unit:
**1.75** kg
